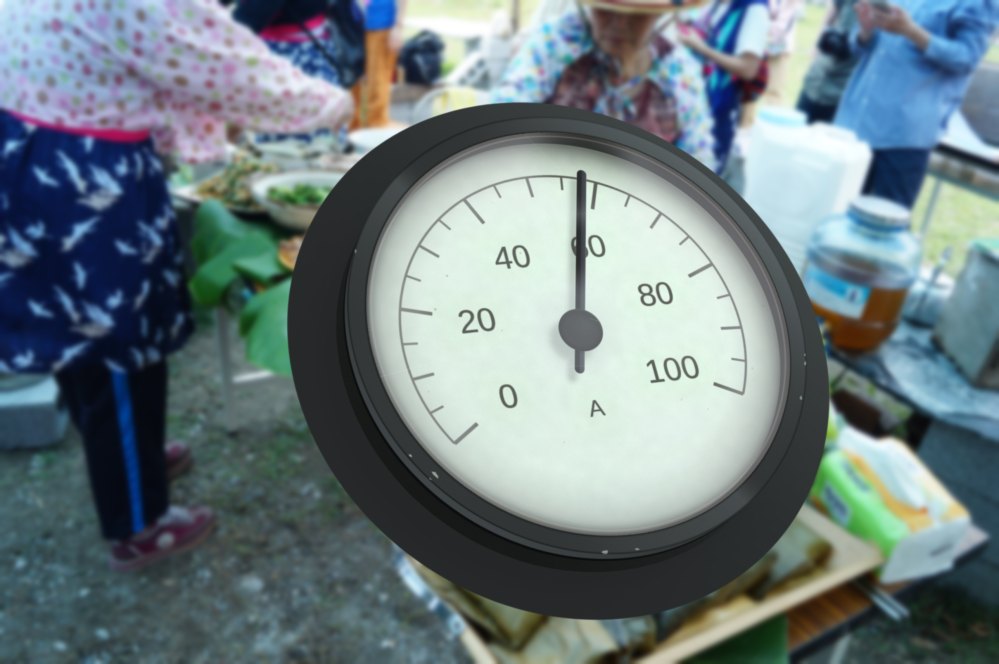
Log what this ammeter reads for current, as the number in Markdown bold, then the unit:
**57.5** A
